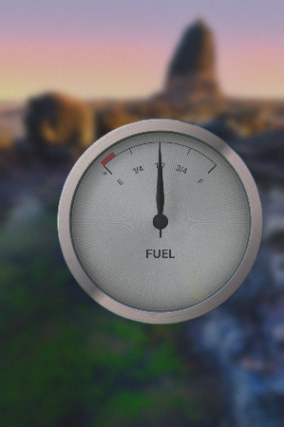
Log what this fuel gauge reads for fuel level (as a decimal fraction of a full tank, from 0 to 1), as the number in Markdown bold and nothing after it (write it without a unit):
**0.5**
